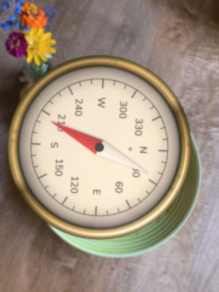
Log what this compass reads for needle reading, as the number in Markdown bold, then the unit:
**205** °
